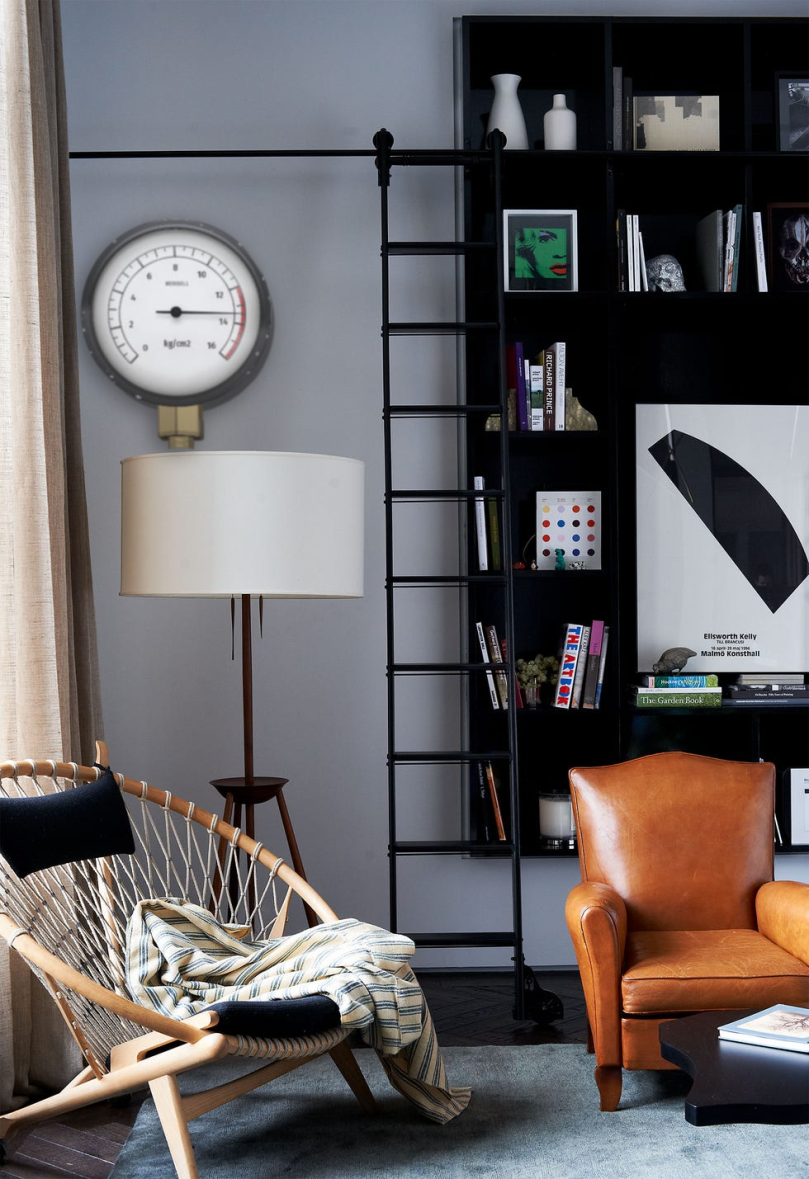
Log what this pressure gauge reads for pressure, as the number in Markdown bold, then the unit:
**13.5** kg/cm²
